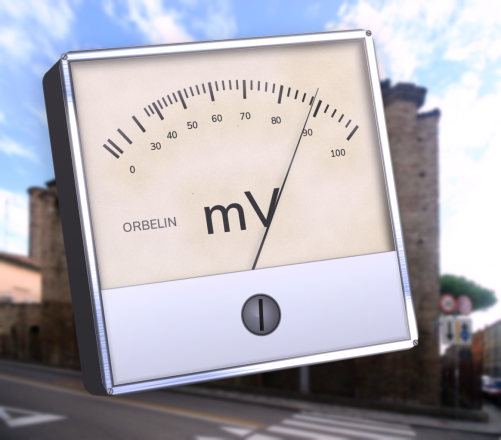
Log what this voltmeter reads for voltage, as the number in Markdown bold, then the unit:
**88** mV
